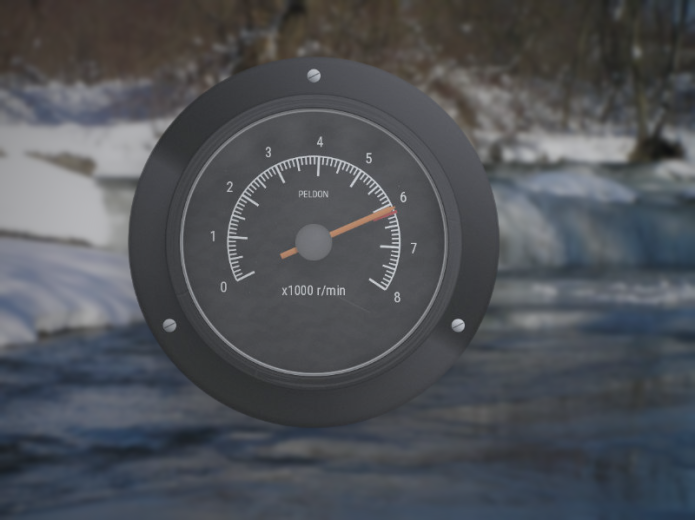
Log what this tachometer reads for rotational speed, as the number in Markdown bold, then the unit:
**6100** rpm
